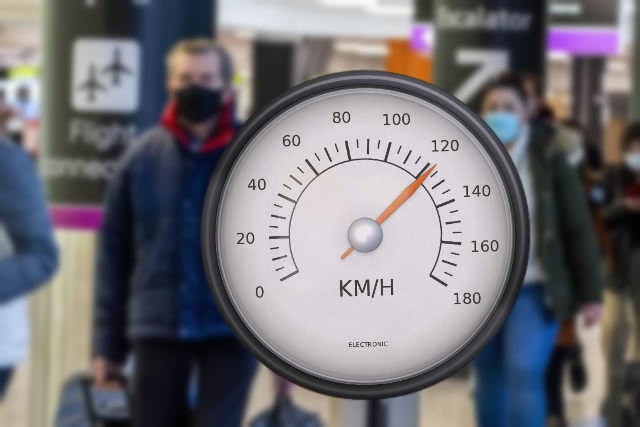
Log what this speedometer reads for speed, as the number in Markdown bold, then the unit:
**122.5** km/h
